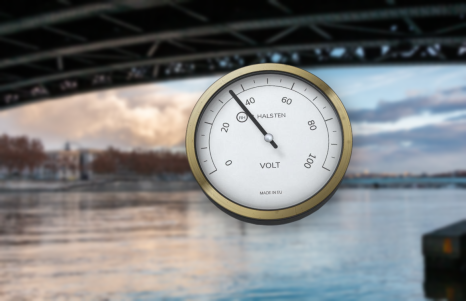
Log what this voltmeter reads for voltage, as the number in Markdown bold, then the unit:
**35** V
